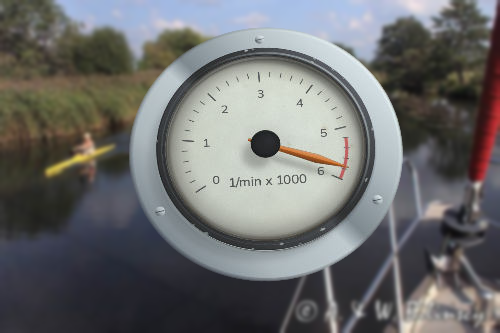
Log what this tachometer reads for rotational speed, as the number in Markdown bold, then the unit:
**5800** rpm
